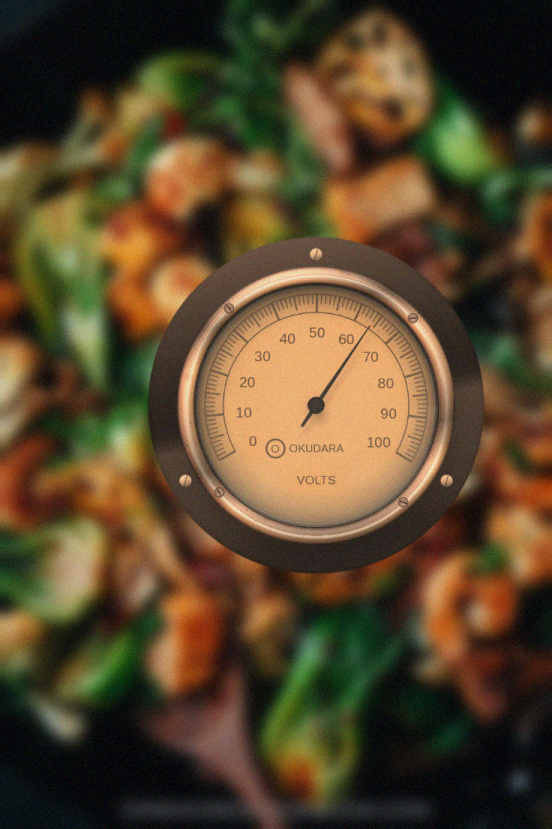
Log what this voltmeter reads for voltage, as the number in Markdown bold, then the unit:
**64** V
